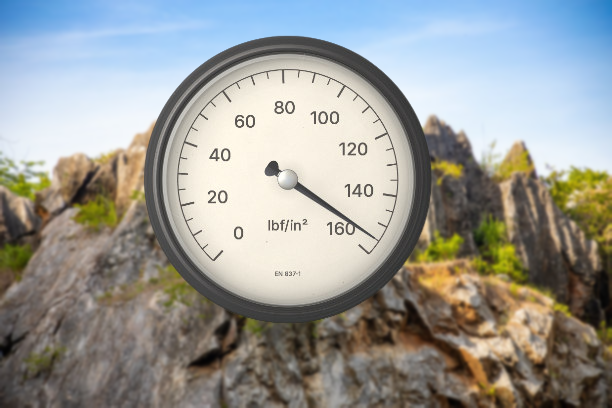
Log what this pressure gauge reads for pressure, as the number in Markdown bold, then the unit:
**155** psi
